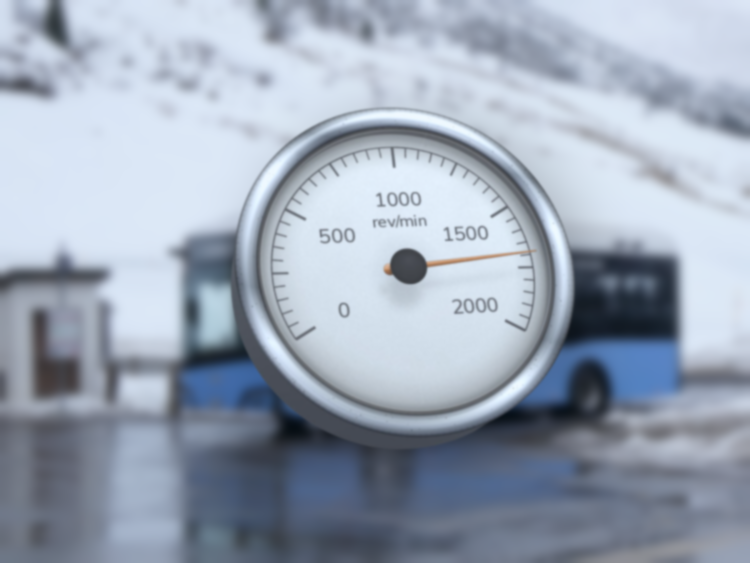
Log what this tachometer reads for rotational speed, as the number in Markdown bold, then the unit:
**1700** rpm
